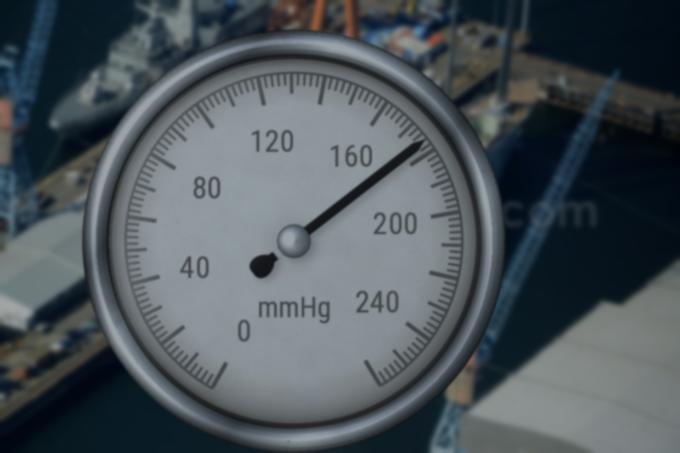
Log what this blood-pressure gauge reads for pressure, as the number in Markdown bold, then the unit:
**176** mmHg
